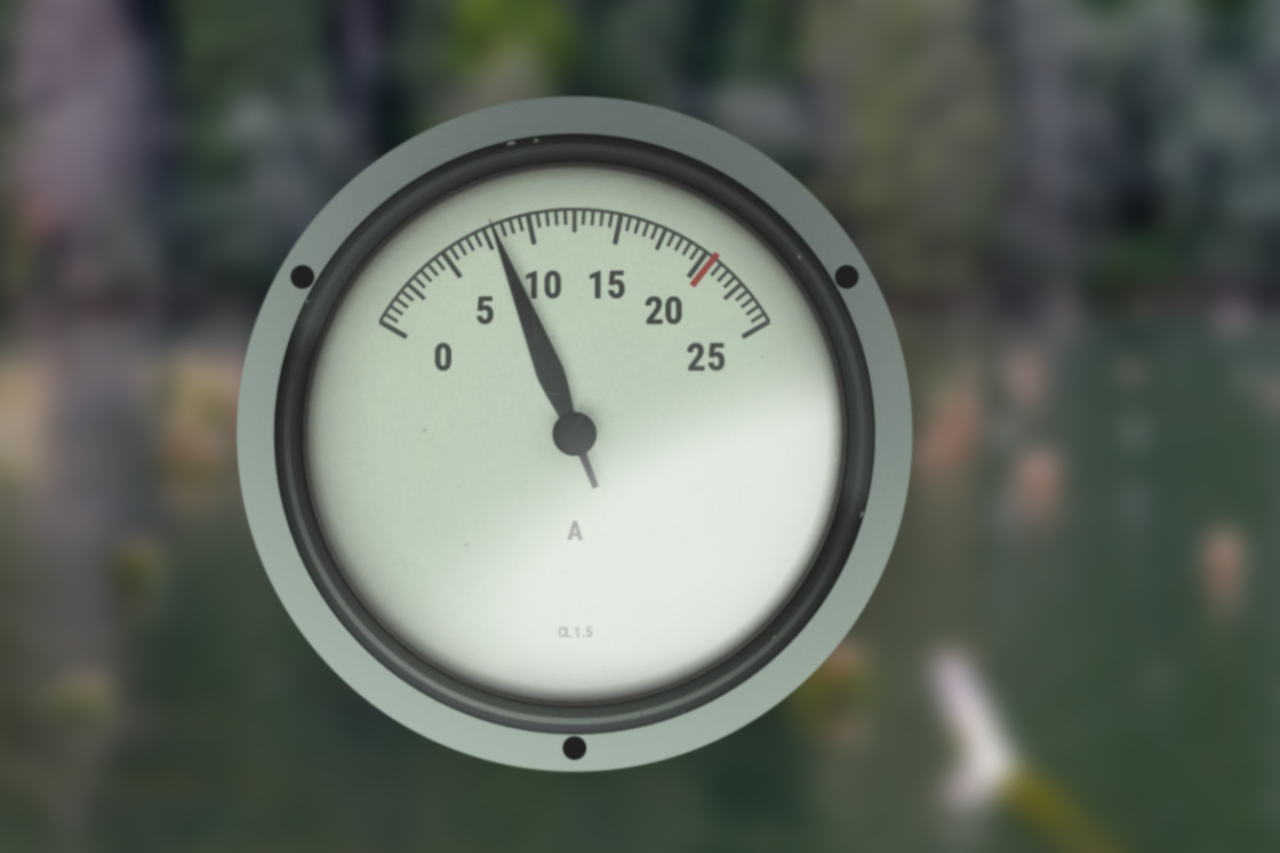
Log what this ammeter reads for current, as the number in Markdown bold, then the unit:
**8** A
